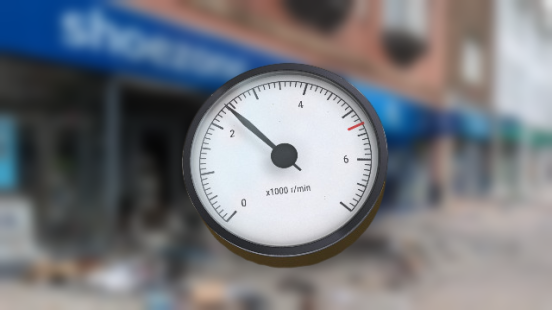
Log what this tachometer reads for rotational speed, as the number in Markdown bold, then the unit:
**2400** rpm
